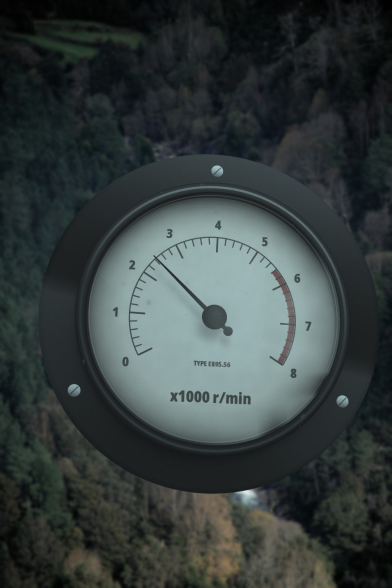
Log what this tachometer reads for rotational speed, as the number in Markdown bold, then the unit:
**2400** rpm
